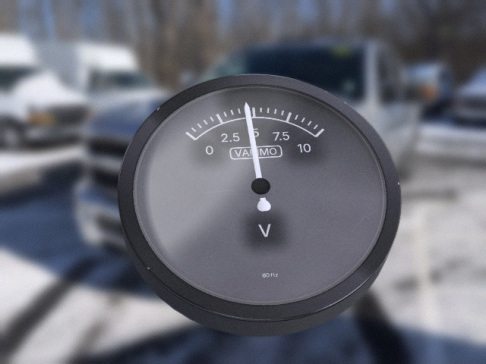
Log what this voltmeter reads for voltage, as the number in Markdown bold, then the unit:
**4.5** V
